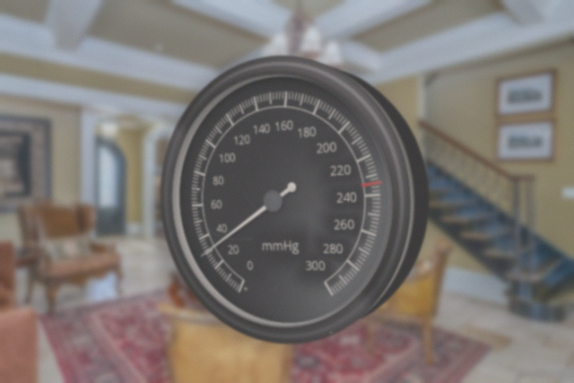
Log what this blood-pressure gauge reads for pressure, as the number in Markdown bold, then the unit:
**30** mmHg
